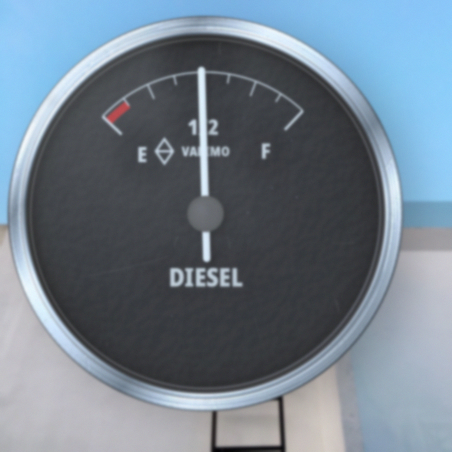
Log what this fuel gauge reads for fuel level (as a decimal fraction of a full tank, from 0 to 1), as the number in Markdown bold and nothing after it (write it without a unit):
**0.5**
